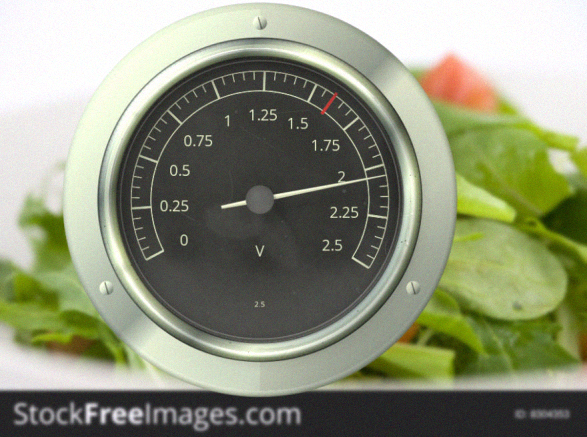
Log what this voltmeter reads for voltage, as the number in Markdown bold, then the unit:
**2.05** V
